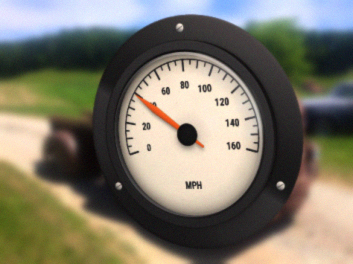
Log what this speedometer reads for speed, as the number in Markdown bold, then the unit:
**40** mph
